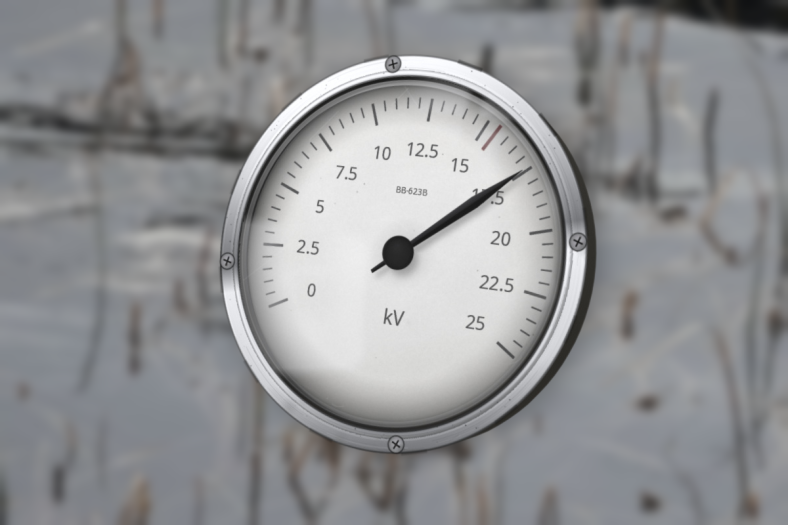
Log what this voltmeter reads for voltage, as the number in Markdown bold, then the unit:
**17.5** kV
